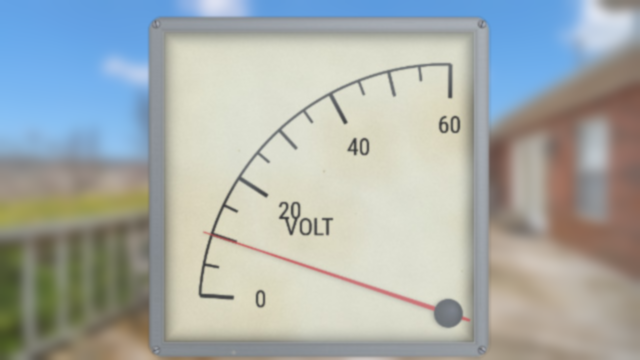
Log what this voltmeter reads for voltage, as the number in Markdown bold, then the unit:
**10** V
